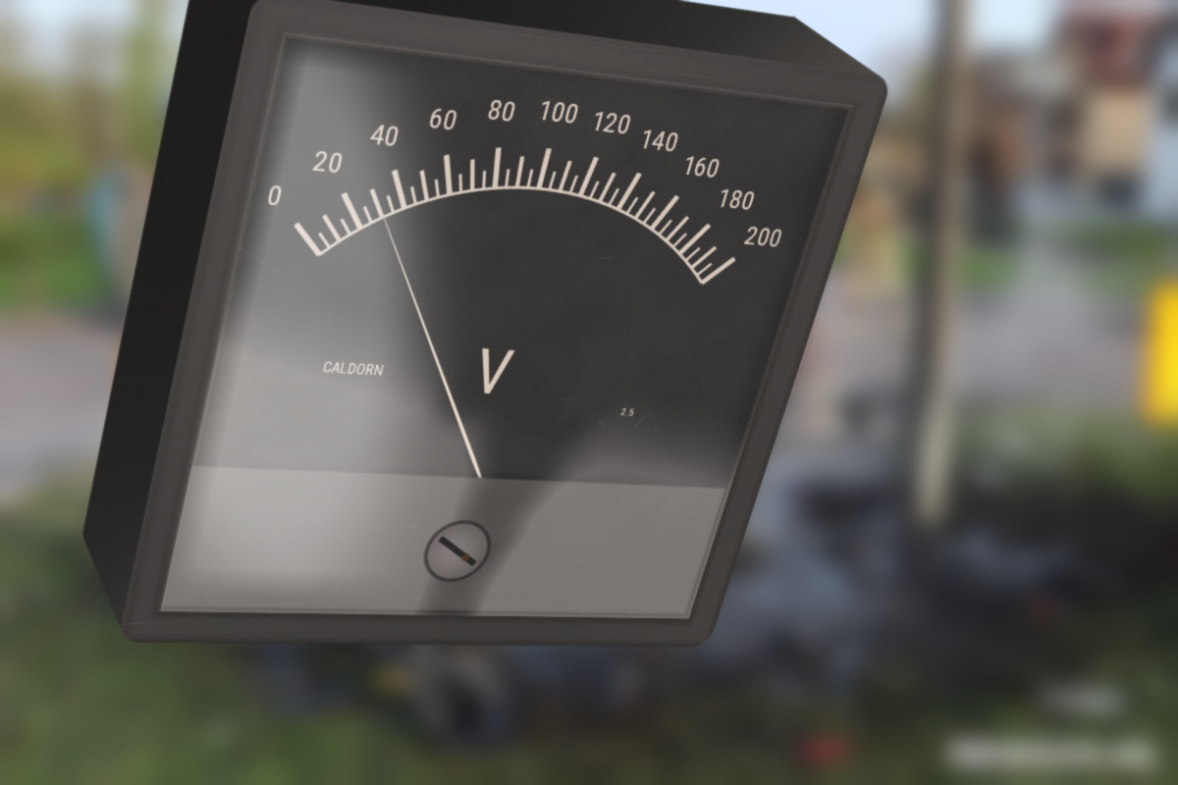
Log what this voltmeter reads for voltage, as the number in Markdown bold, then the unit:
**30** V
